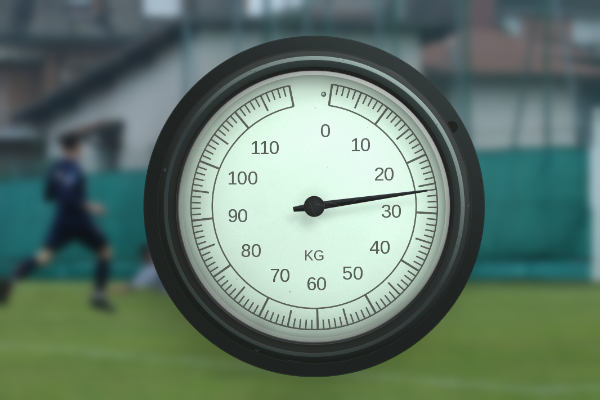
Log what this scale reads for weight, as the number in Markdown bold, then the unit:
**26** kg
